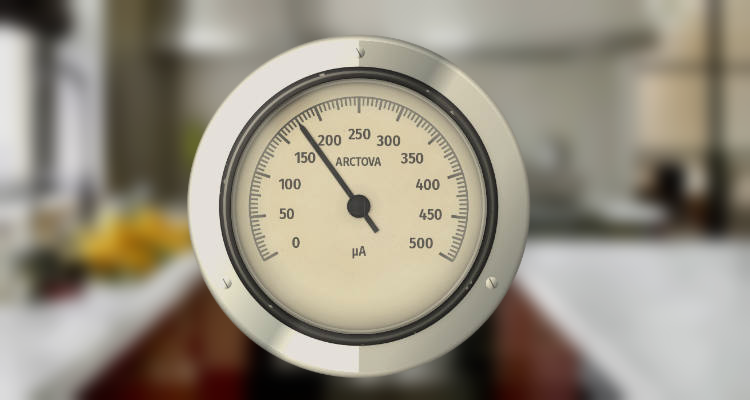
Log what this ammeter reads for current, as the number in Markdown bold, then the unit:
**175** µA
